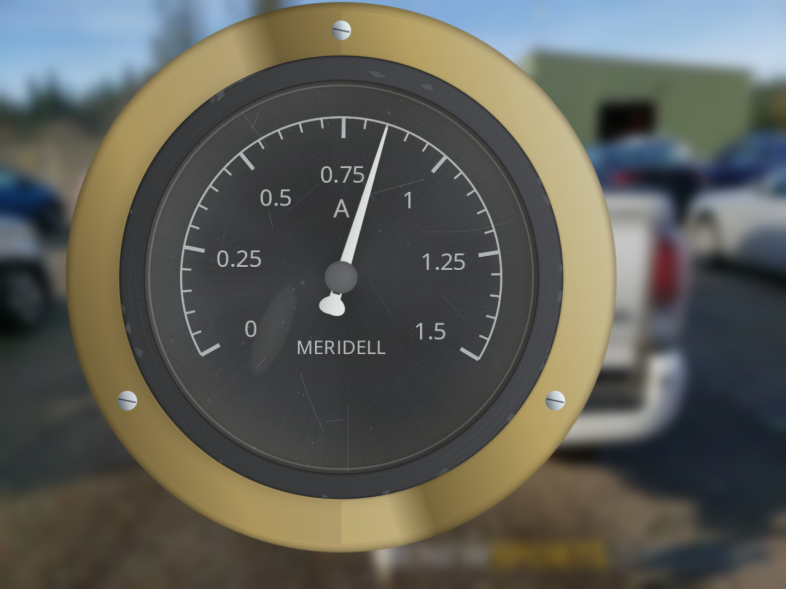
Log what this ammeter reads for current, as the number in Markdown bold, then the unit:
**0.85** A
